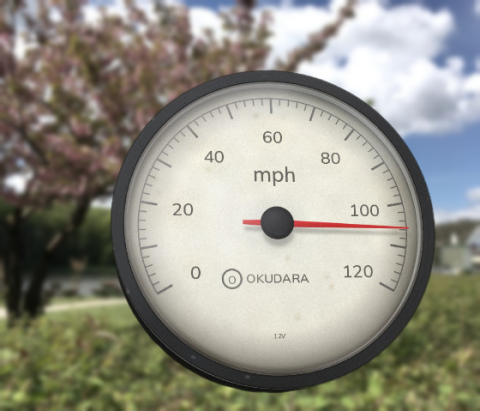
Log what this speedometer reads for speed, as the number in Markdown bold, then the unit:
**106** mph
